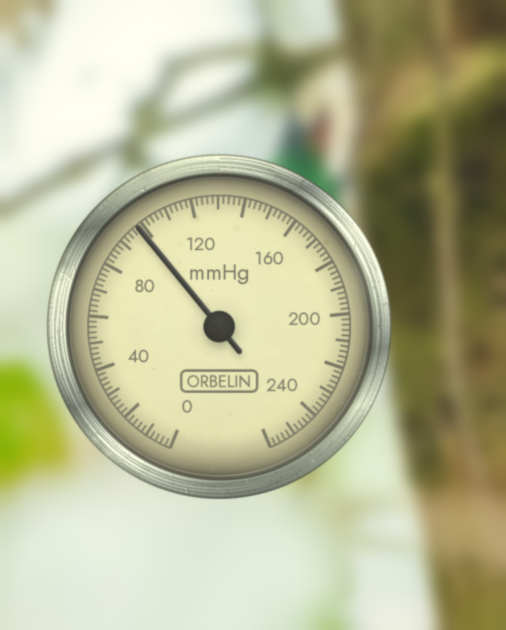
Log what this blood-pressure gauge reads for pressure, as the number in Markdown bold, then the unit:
**98** mmHg
